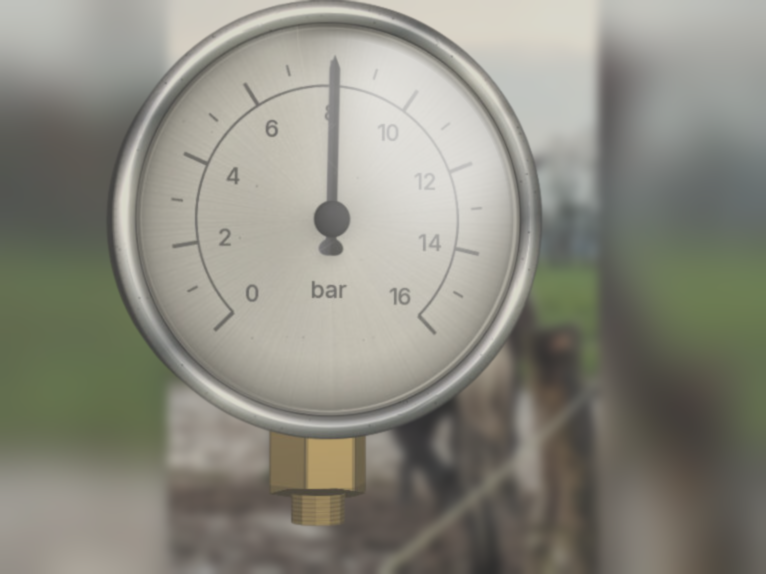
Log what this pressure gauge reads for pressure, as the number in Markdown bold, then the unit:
**8** bar
